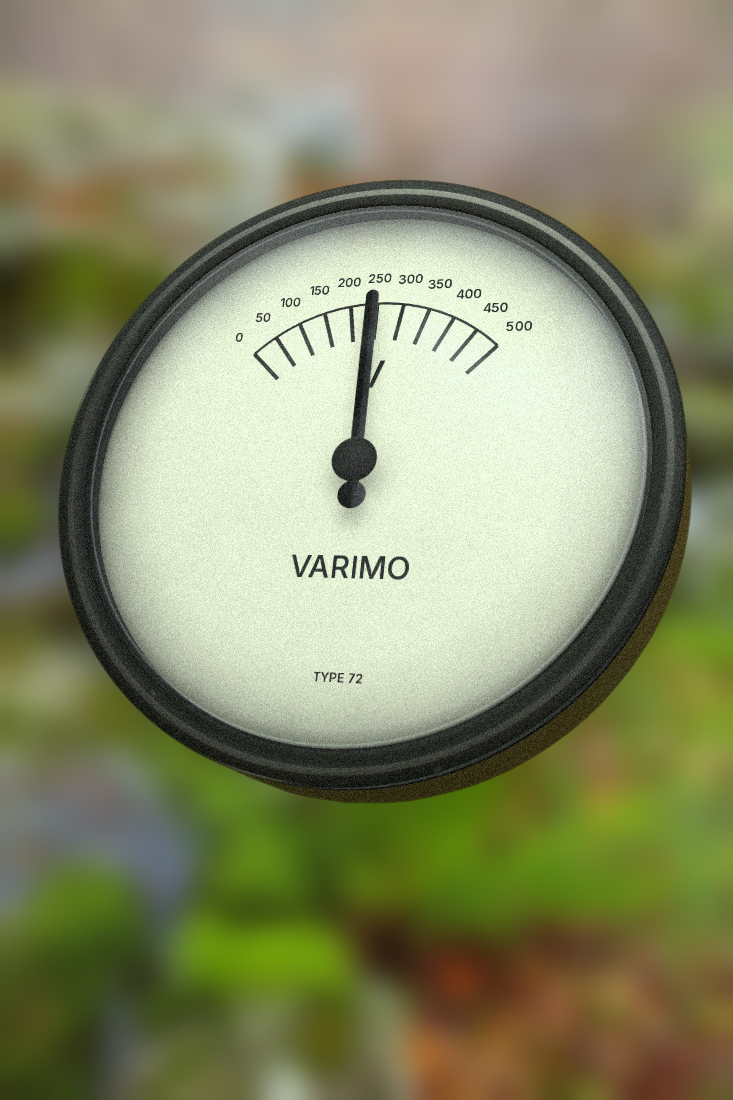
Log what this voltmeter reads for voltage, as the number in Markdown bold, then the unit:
**250** V
